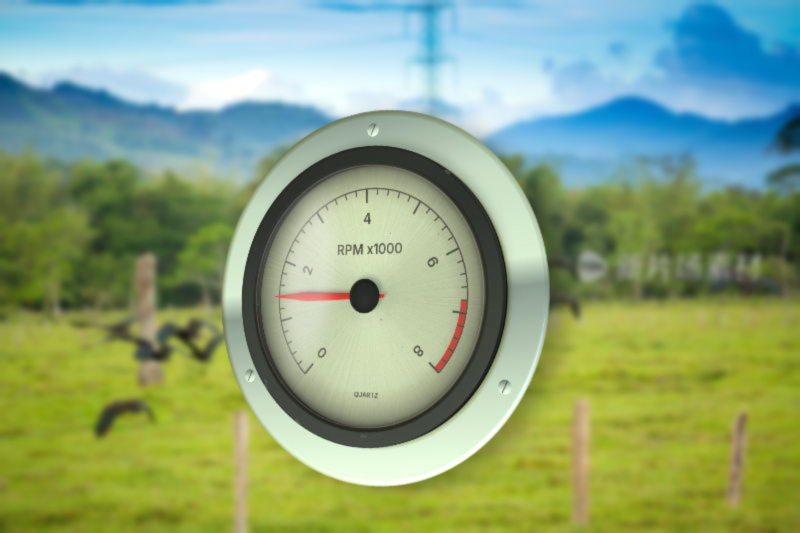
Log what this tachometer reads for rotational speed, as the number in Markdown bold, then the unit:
**1400** rpm
